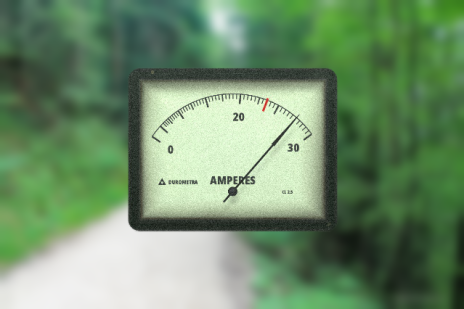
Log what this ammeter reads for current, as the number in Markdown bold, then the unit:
**27.5** A
